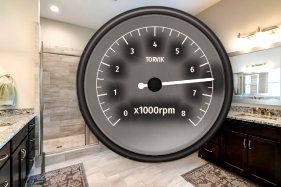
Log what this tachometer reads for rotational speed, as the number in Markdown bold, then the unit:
**6500** rpm
